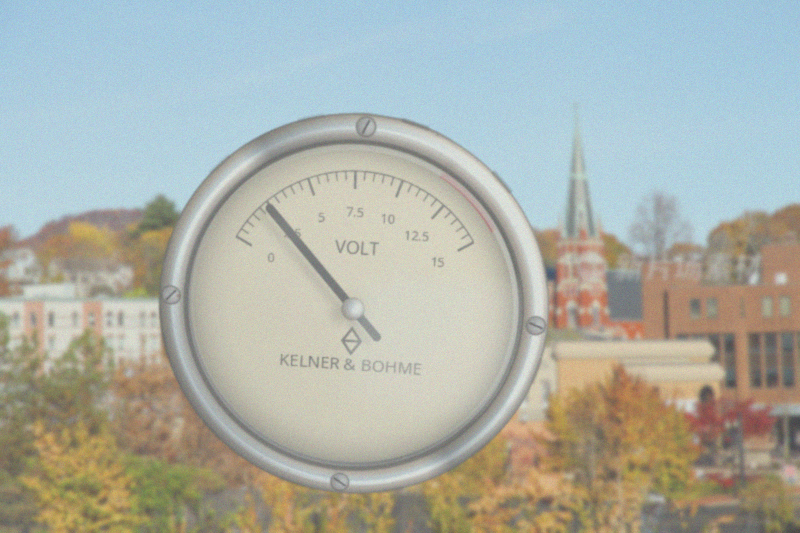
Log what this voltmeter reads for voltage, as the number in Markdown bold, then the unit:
**2.5** V
